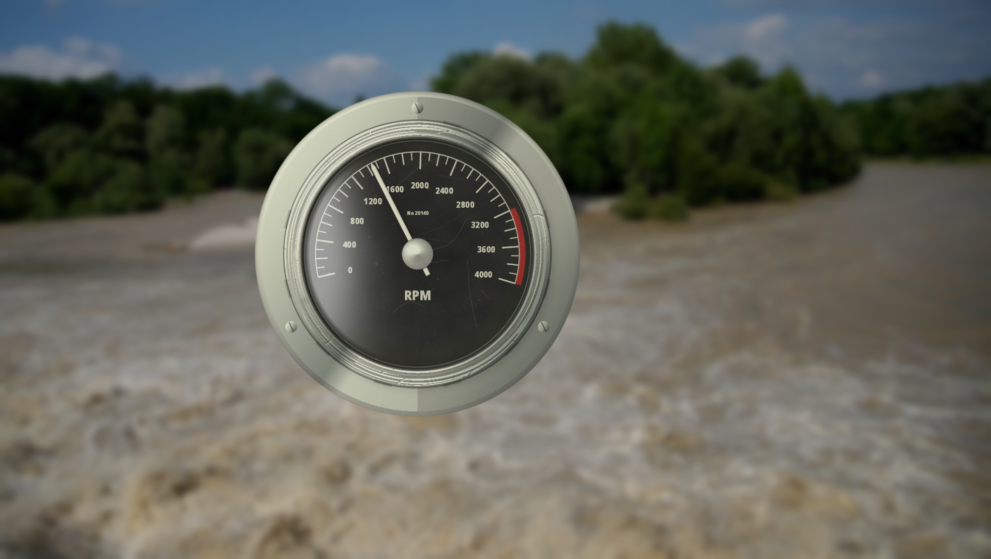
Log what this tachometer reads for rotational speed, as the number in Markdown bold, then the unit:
**1450** rpm
